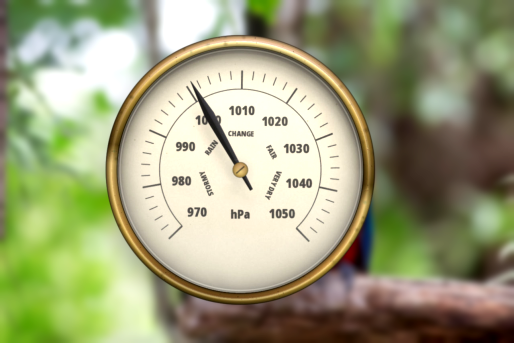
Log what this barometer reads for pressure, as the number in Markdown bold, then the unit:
**1001** hPa
